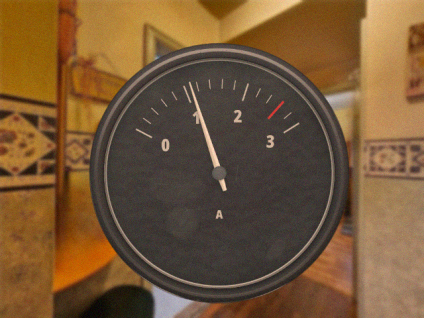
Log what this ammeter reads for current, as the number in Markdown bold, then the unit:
**1.1** A
